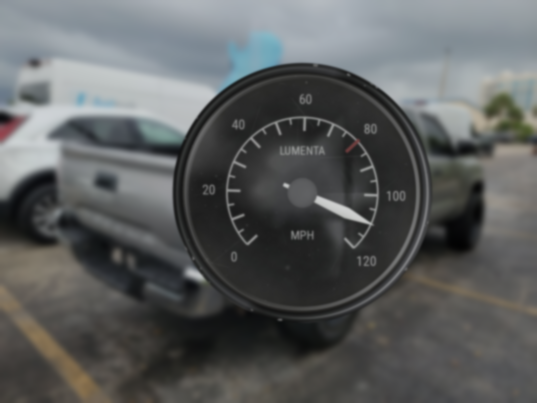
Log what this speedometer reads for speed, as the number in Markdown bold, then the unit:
**110** mph
